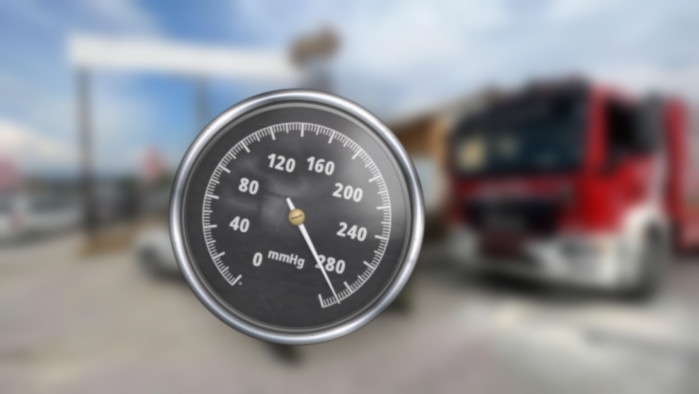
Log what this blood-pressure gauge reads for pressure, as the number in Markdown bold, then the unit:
**290** mmHg
